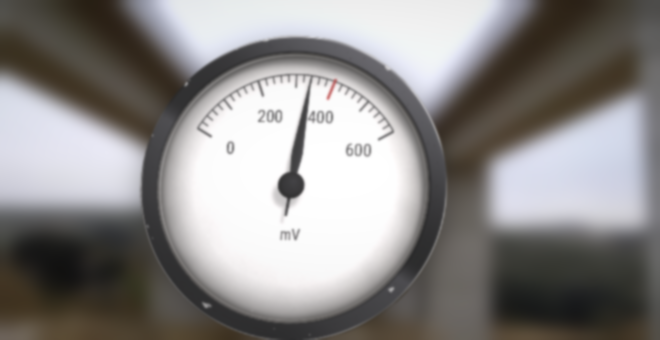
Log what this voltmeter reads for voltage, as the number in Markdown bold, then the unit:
**340** mV
